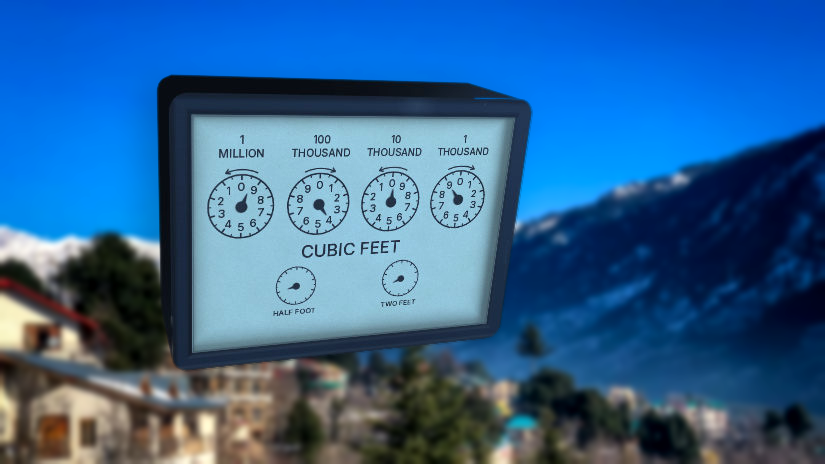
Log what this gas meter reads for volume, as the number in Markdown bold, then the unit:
**939900** ft³
